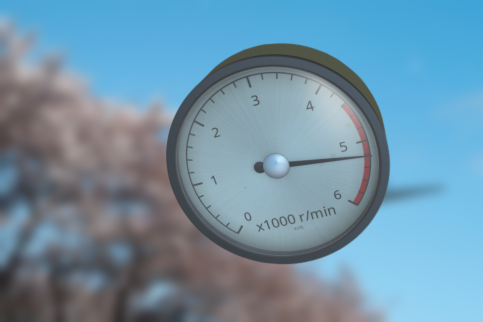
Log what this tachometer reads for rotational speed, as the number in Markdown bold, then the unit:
**5200** rpm
